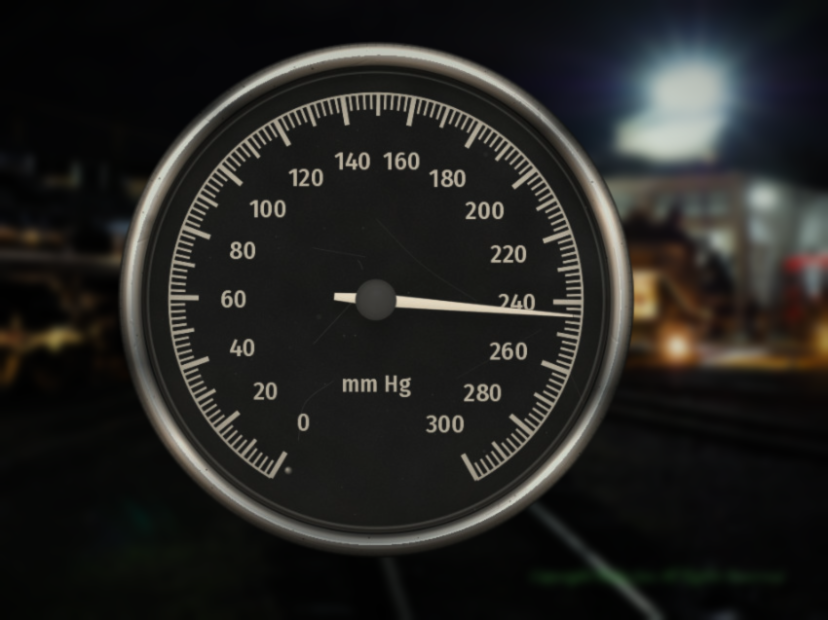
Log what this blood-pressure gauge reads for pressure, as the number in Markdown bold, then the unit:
**244** mmHg
